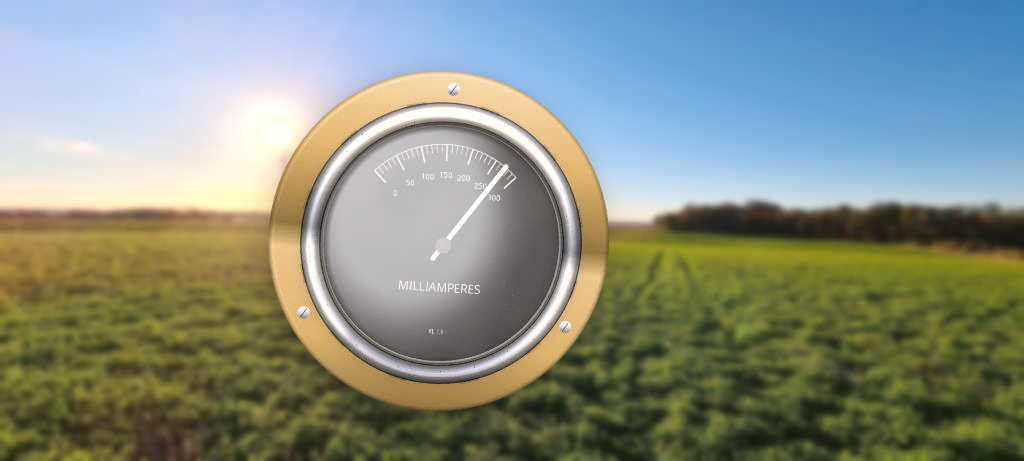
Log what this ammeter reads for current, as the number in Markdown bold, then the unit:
**270** mA
